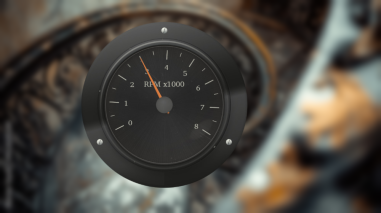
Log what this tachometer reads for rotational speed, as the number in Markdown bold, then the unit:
**3000** rpm
